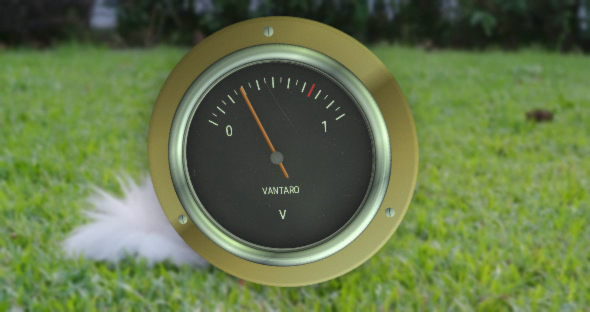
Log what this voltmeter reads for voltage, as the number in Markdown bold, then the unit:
**0.3** V
